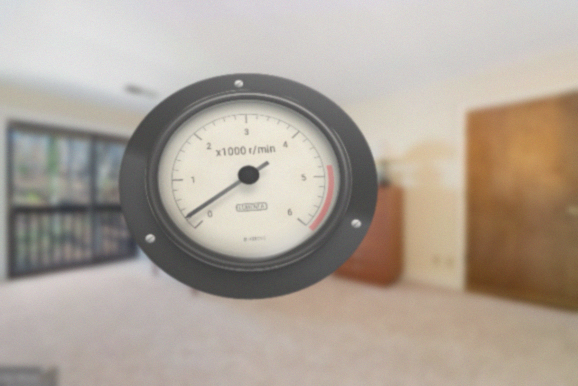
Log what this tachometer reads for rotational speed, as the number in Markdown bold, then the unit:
**200** rpm
